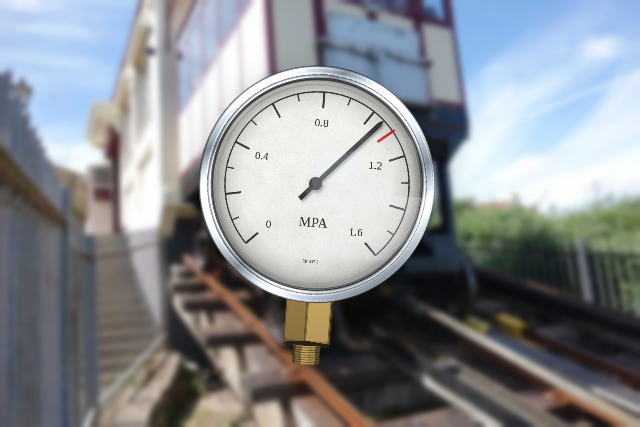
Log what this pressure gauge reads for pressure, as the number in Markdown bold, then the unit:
**1.05** MPa
